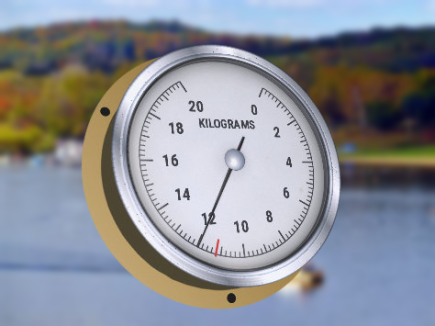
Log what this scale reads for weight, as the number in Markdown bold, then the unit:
**12** kg
